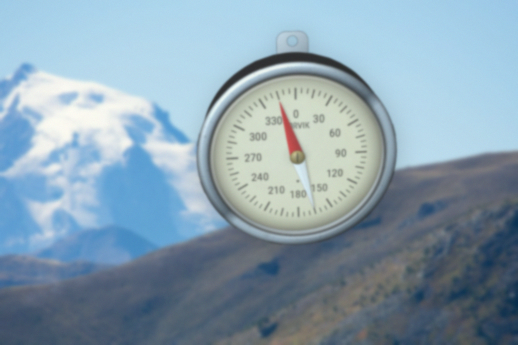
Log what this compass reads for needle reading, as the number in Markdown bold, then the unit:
**345** °
